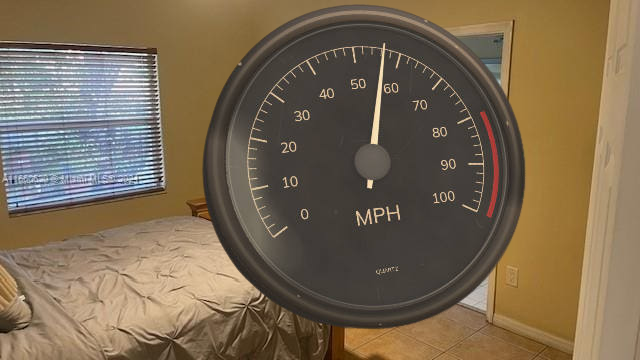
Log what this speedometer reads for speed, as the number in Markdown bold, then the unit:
**56** mph
